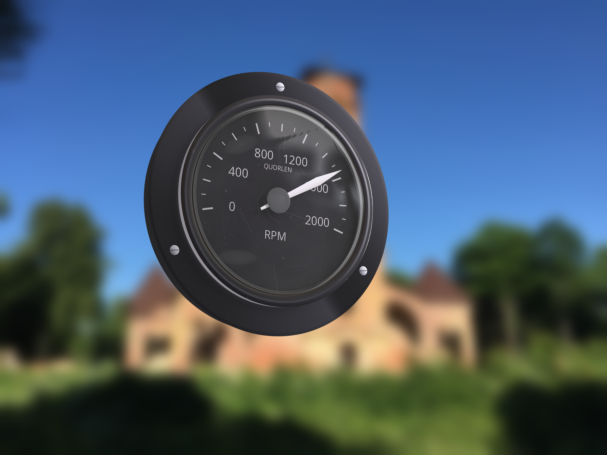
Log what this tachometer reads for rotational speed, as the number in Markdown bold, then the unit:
**1550** rpm
